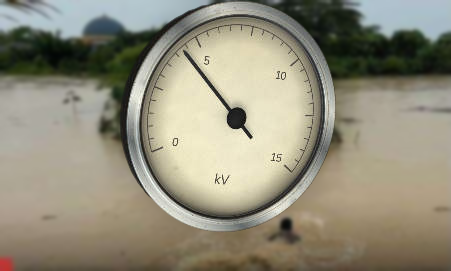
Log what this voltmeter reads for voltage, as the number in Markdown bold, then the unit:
**4.25** kV
